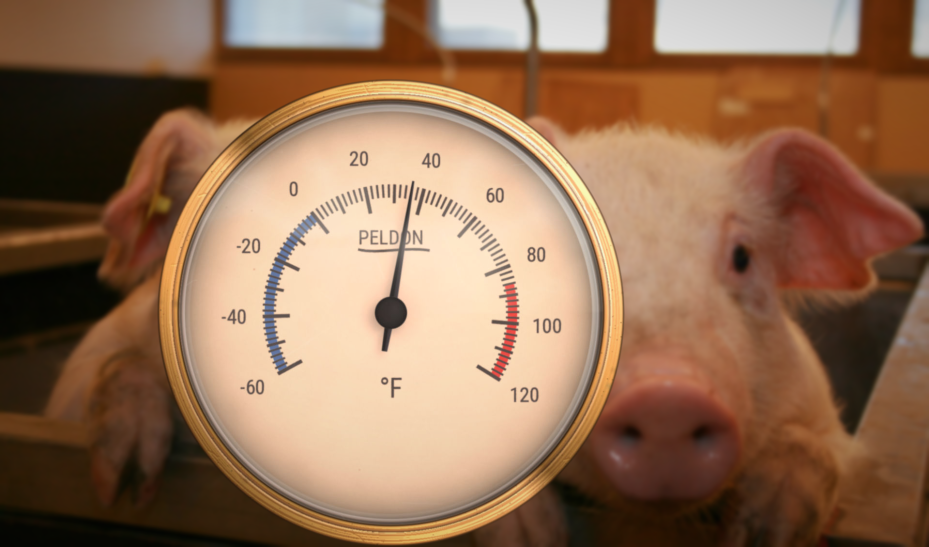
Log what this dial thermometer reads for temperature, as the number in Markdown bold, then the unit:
**36** °F
